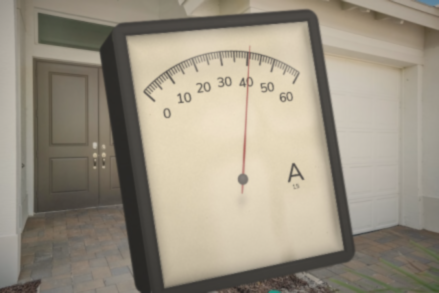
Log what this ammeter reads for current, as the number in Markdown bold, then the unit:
**40** A
